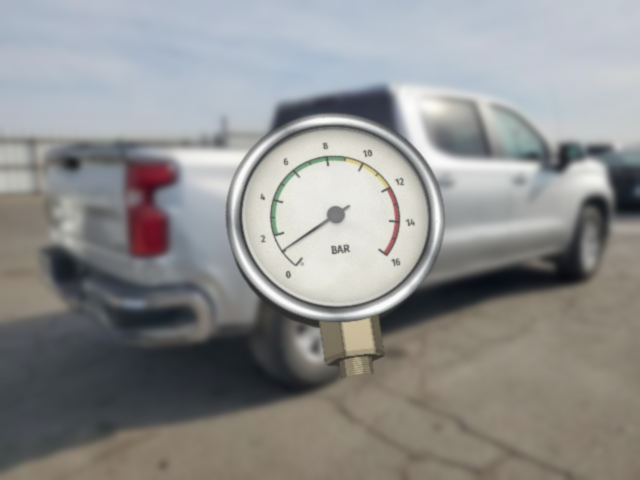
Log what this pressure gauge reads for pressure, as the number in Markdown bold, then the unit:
**1** bar
